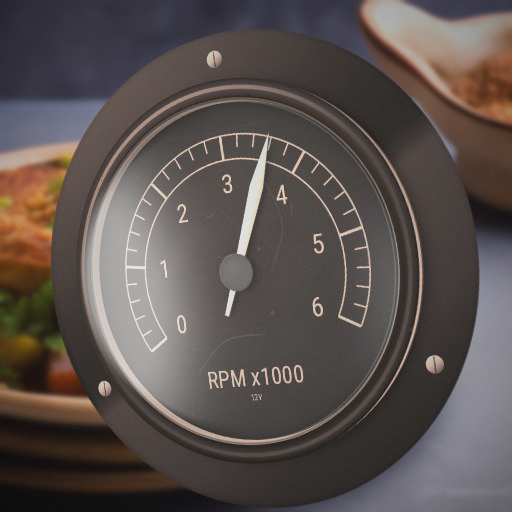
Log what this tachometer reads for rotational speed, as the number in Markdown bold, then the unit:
**3600** rpm
